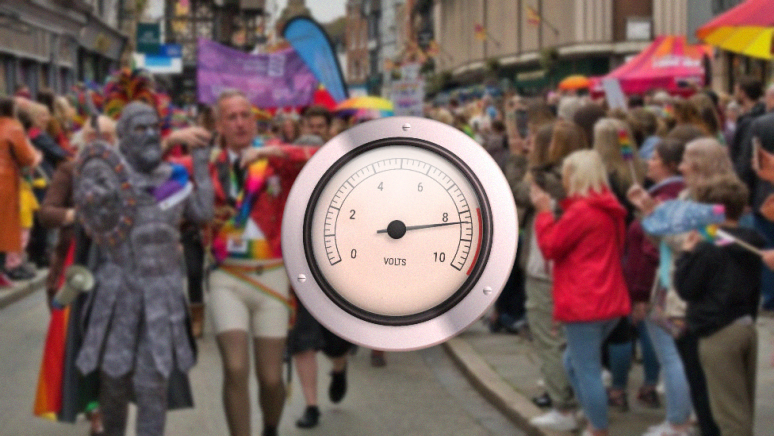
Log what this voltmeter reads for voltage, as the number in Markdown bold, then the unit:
**8.4** V
